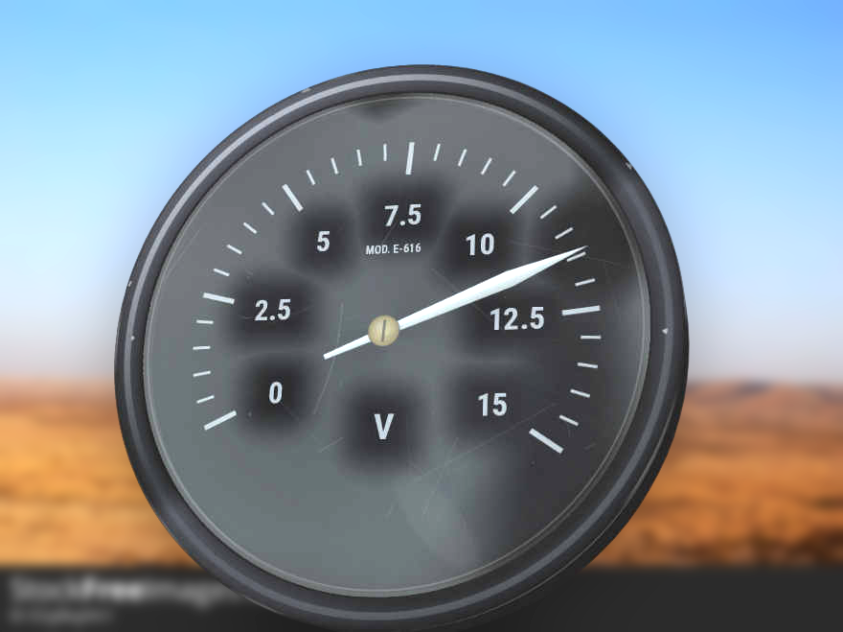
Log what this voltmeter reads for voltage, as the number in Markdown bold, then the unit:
**11.5** V
